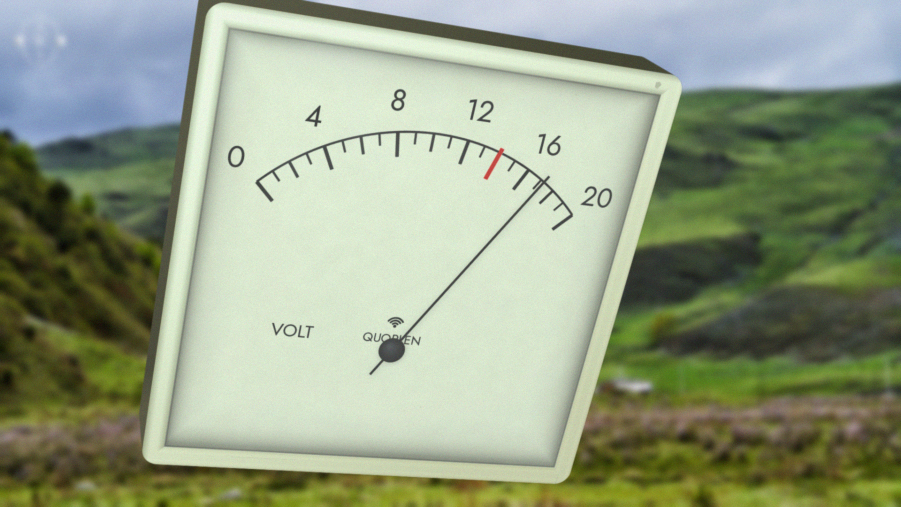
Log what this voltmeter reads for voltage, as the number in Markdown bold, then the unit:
**17** V
